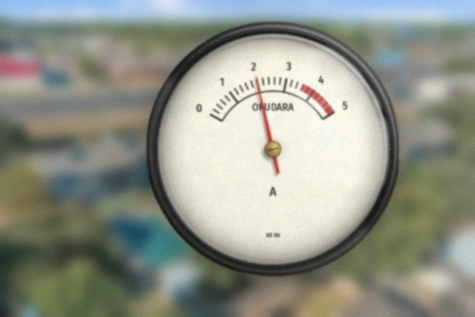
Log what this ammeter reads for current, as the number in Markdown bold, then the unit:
**2** A
